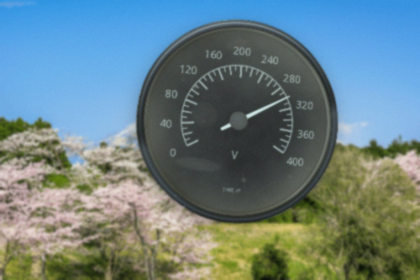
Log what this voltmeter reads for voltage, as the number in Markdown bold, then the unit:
**300** V
